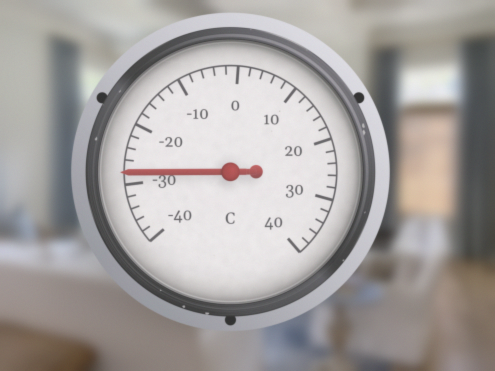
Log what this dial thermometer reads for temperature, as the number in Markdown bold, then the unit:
**-28** °C
